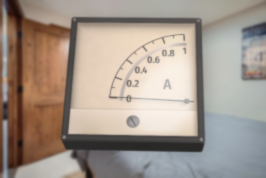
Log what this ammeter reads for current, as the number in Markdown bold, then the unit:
**0** A
